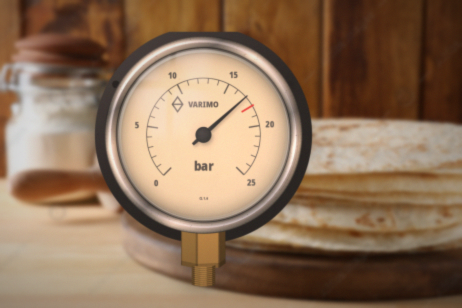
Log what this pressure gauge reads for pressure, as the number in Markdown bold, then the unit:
**17** bar
